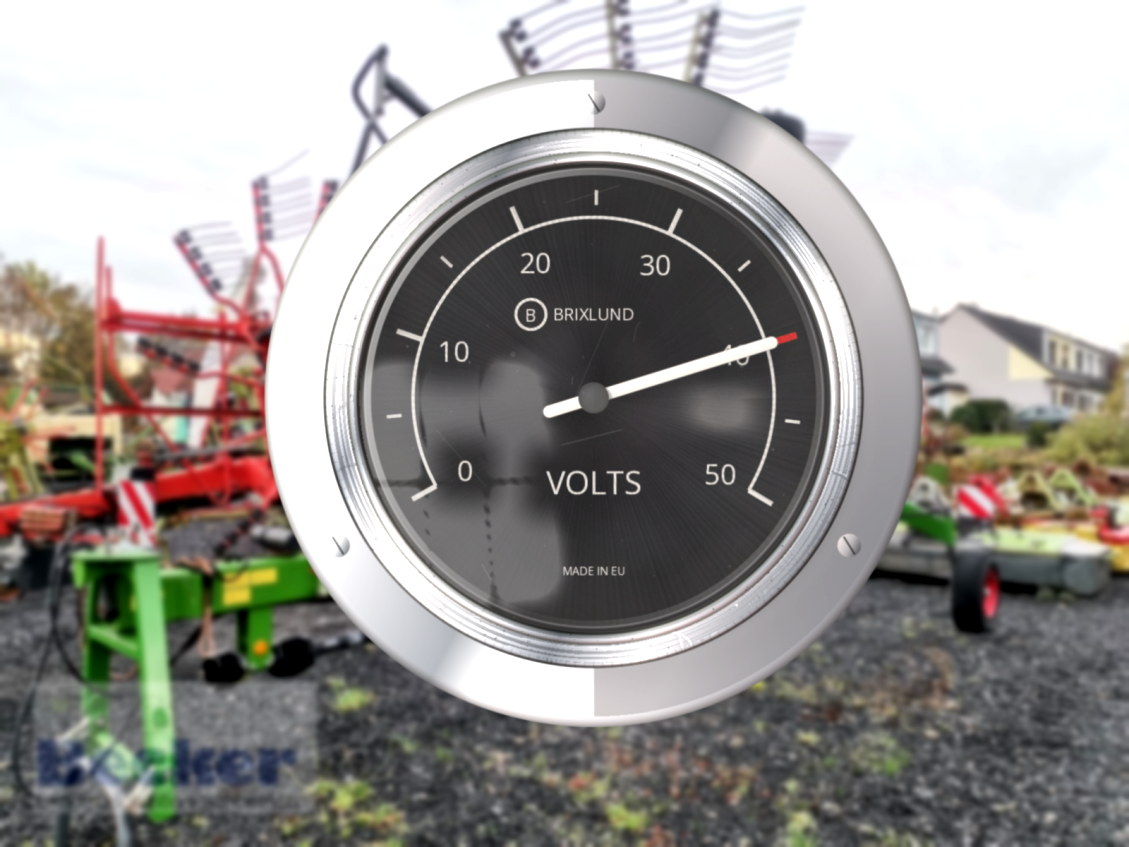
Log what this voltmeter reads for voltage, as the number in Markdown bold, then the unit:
**40** V
